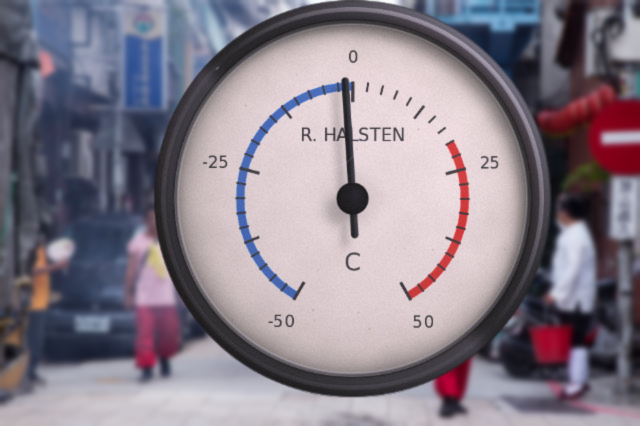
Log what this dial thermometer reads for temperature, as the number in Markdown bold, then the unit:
**-1.25** °C
